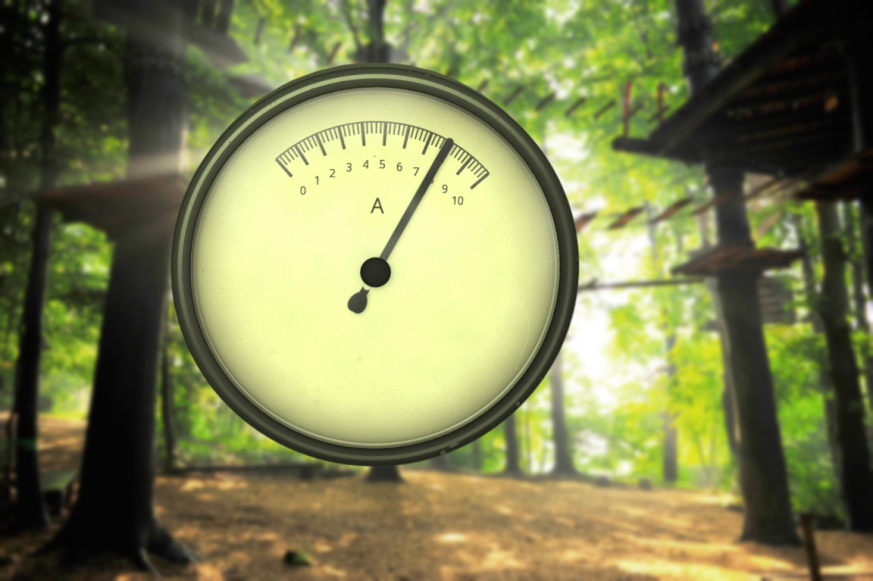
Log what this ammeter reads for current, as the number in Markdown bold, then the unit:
**7.8** A
